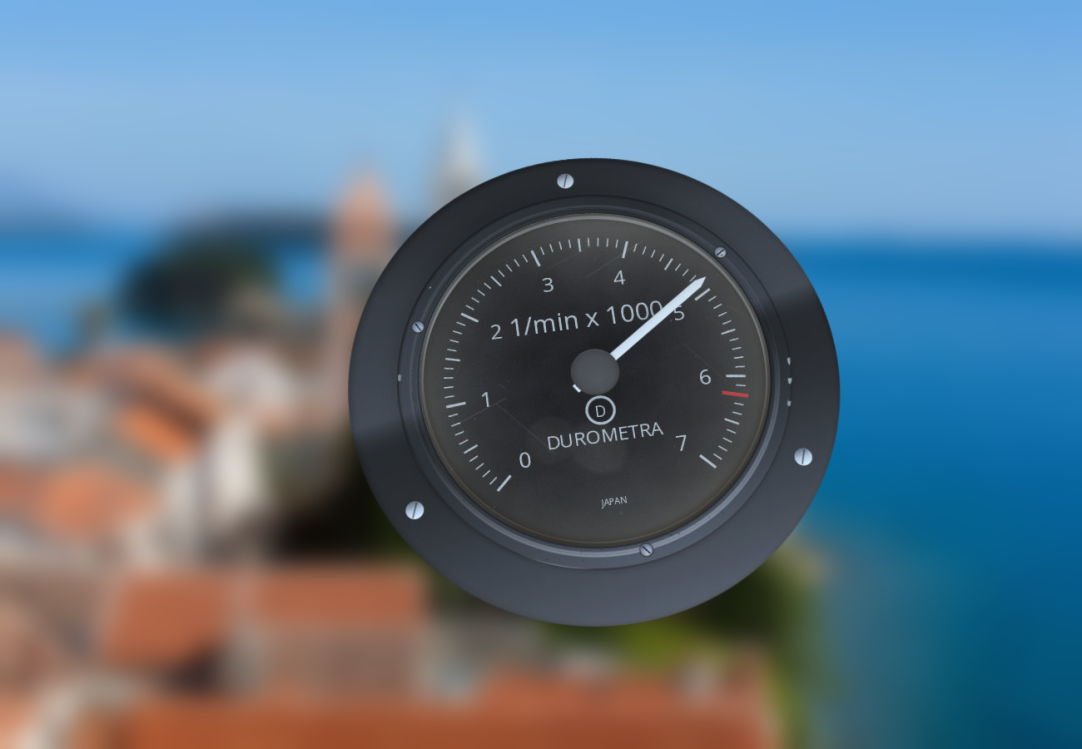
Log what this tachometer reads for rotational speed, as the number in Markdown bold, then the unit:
**4900** rpm
